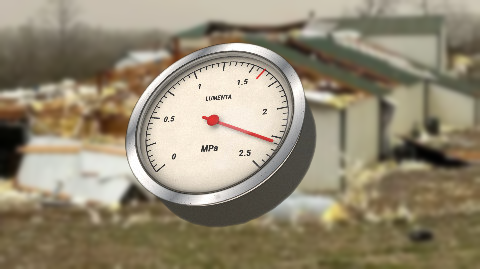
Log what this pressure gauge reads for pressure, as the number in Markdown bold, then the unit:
**2.3** MPa
